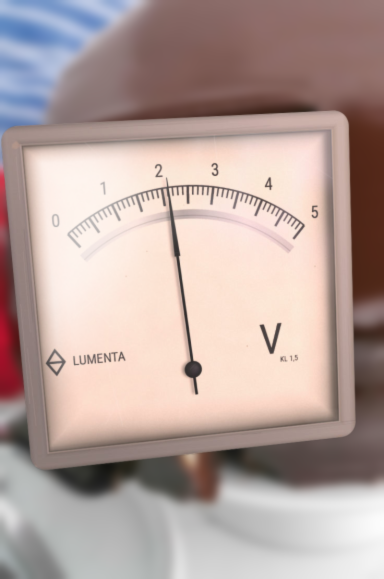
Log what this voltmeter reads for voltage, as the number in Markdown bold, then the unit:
**2.1** V
